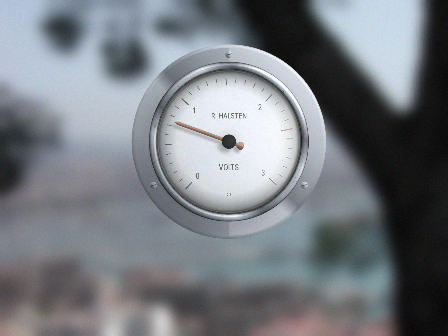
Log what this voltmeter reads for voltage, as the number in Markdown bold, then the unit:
**0.75** V
